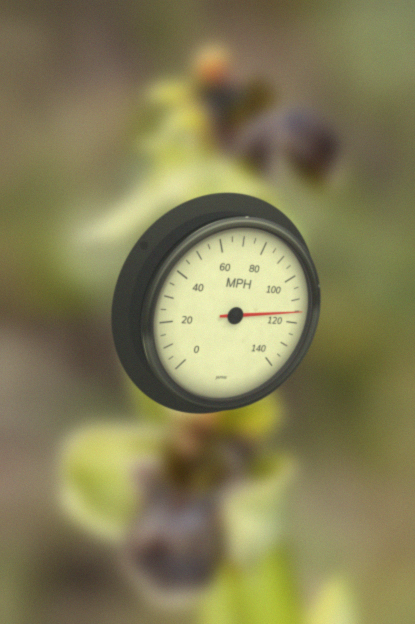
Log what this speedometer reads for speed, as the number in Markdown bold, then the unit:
**115** mph
